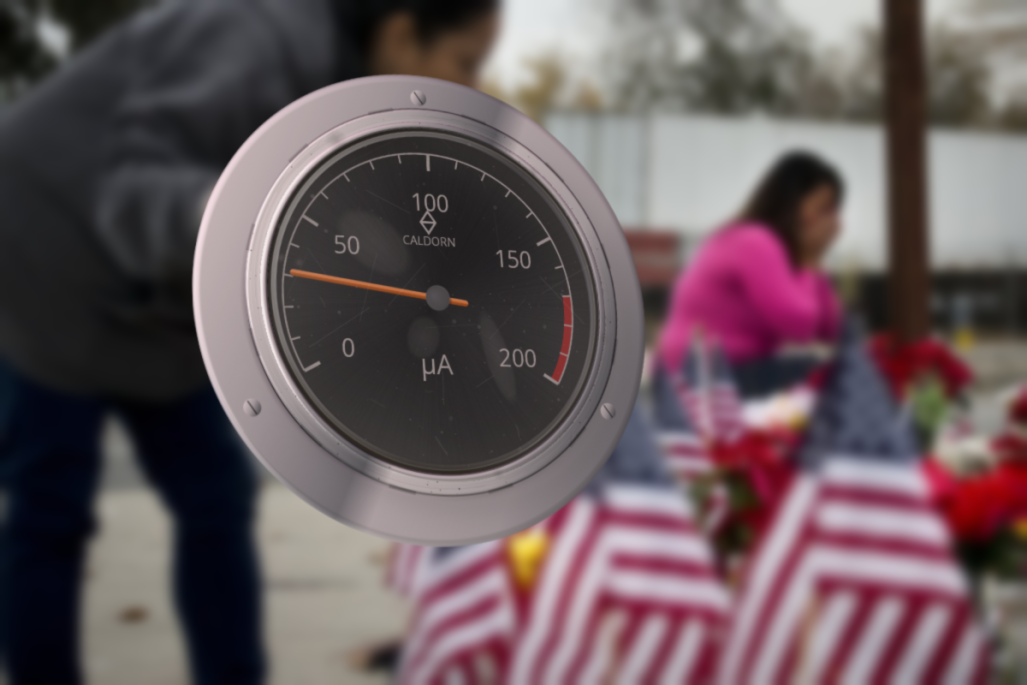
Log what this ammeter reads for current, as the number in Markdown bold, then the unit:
**30** µA
